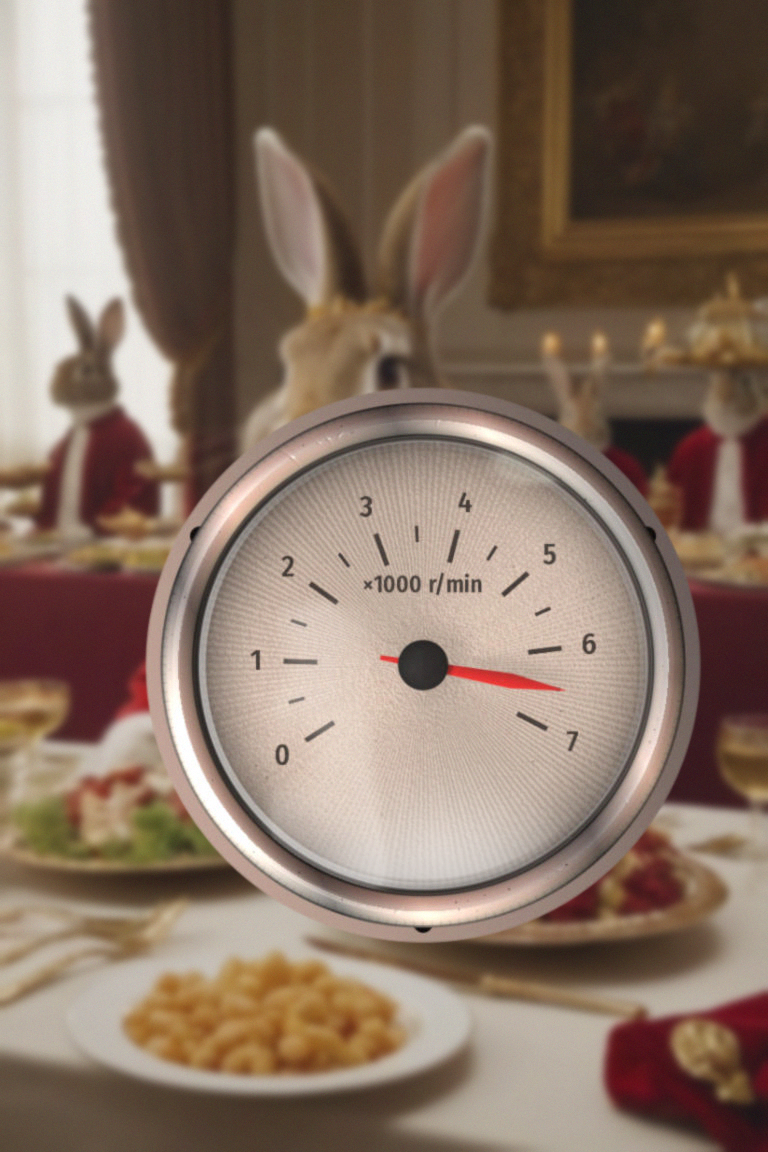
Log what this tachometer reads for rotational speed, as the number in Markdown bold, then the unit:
**6500** rpm
